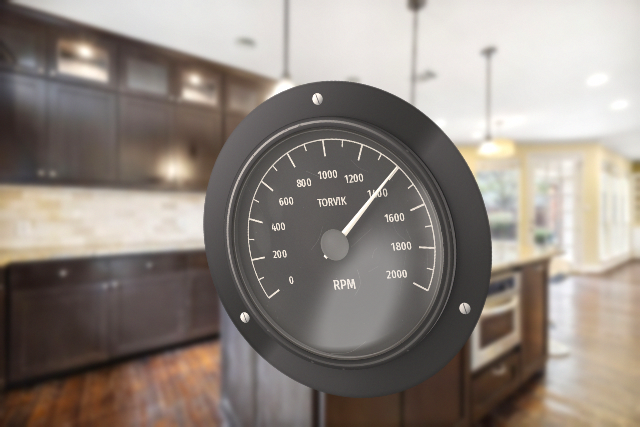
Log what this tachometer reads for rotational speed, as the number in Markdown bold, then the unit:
**1400** rpm
